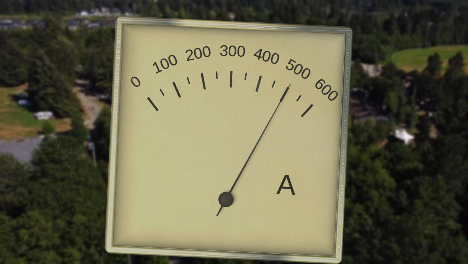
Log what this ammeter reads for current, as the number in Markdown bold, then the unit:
**500** A
